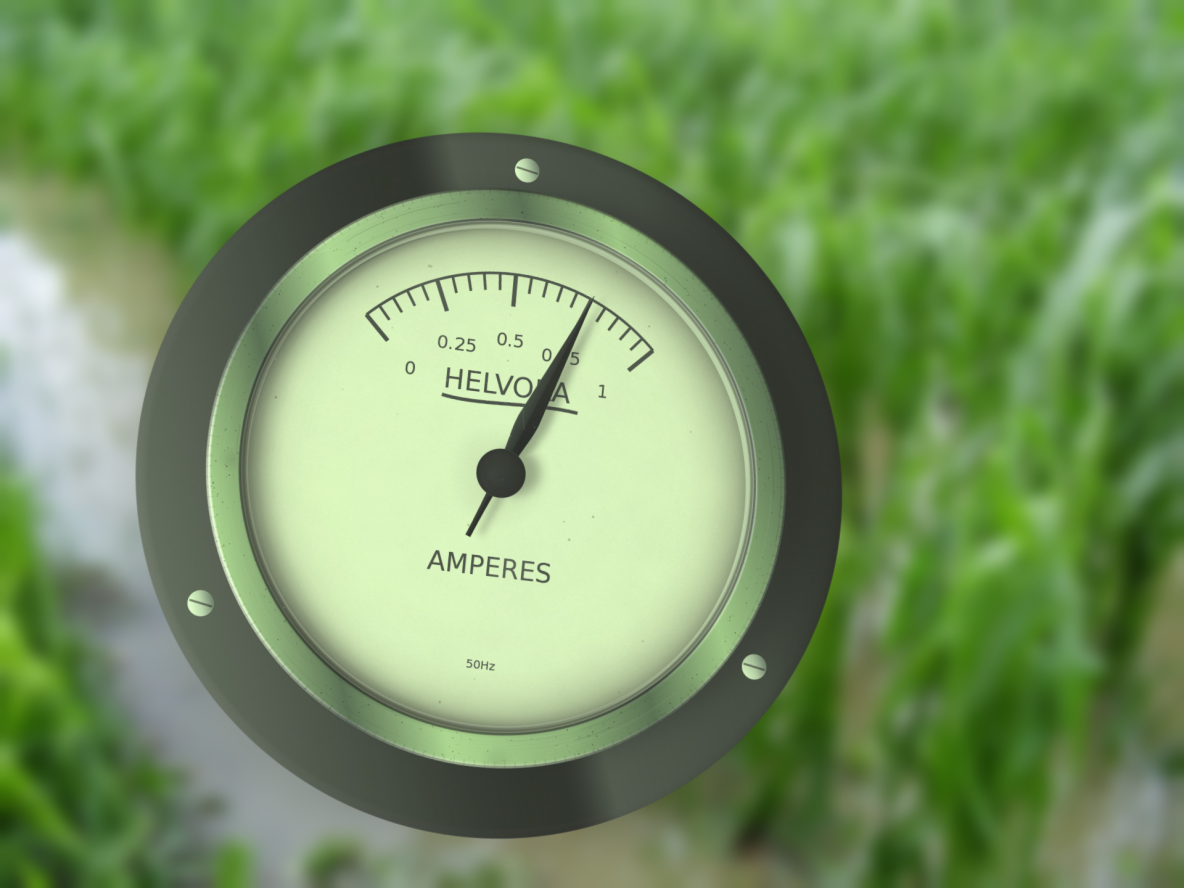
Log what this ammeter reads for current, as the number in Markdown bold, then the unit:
**0.75** A
